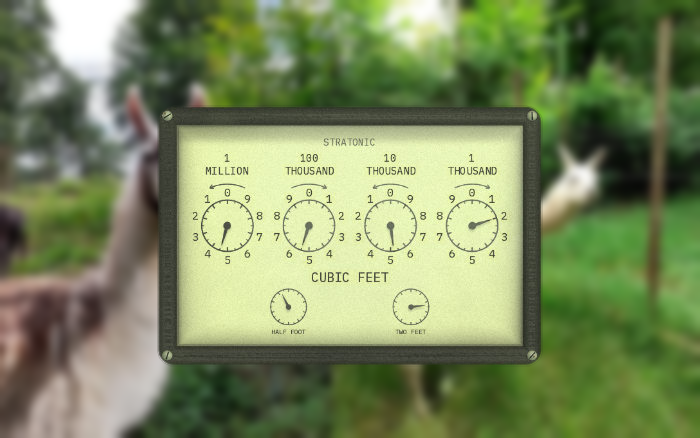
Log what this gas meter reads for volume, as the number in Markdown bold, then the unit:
**455200** ft³
